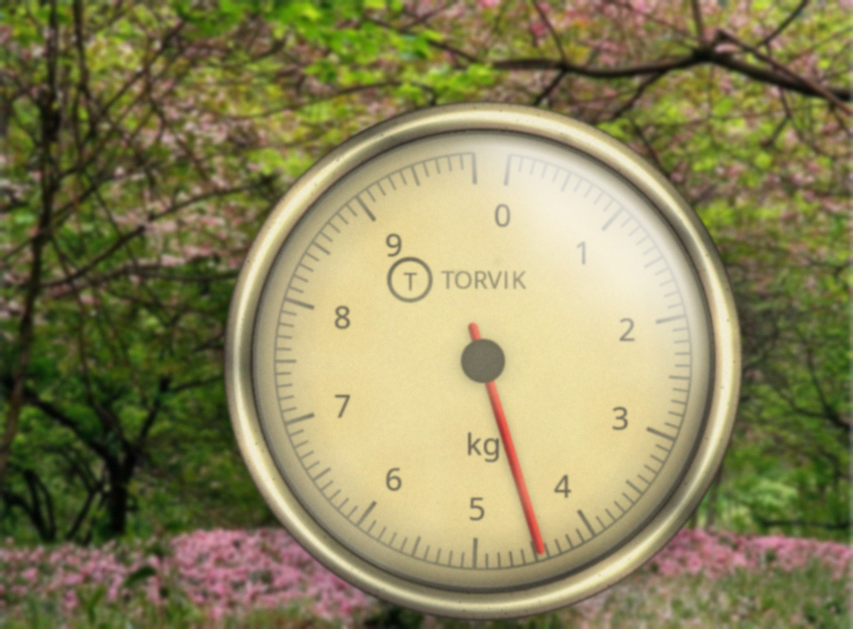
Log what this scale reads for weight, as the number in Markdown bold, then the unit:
**4.45** kg
